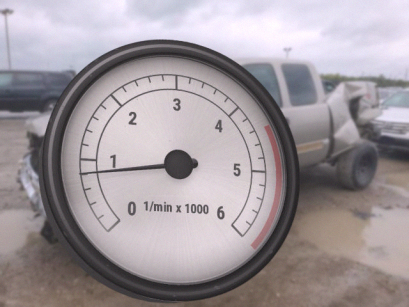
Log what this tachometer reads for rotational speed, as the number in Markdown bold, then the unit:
**800** rpm
